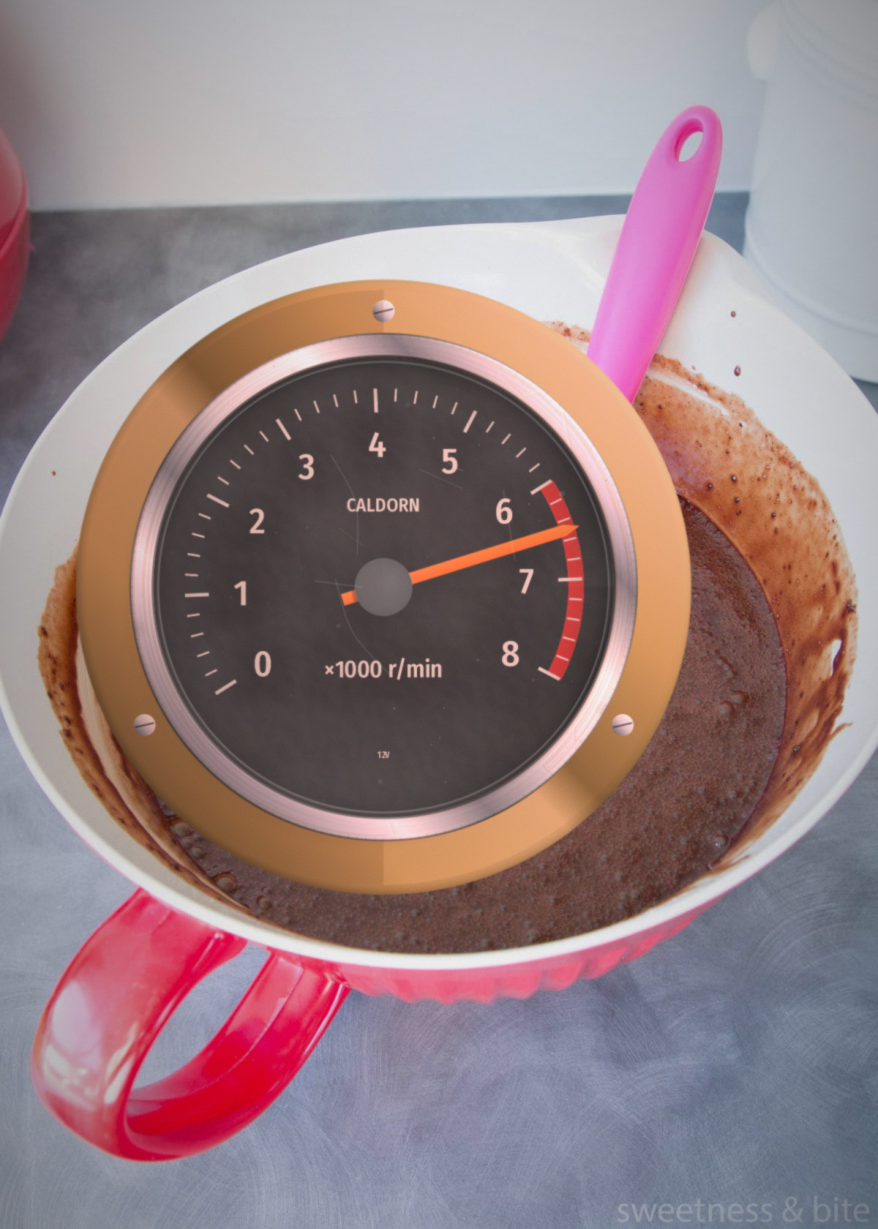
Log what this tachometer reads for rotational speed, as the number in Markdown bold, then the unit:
**6500** rpm
